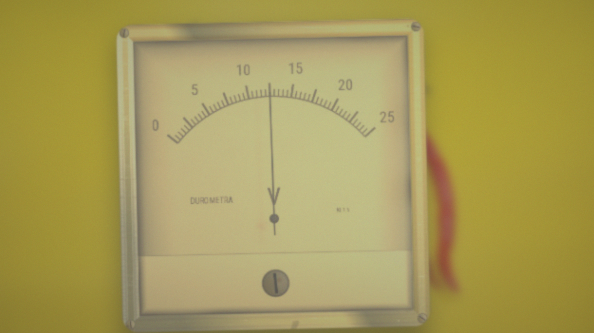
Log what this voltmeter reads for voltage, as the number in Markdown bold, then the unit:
**12.5** V
